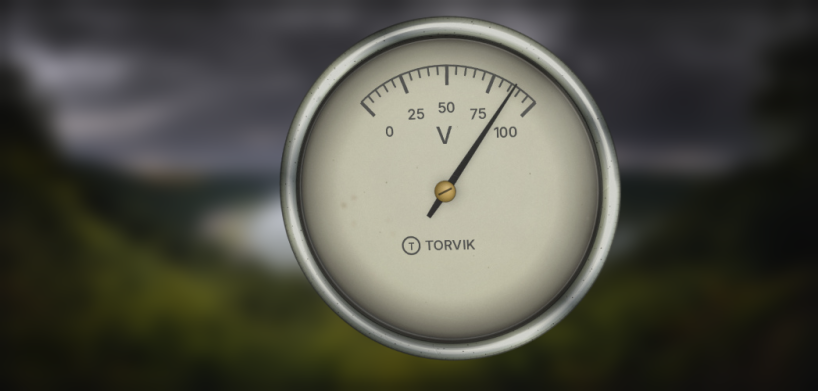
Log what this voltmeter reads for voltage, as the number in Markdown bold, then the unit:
**87.5** V
